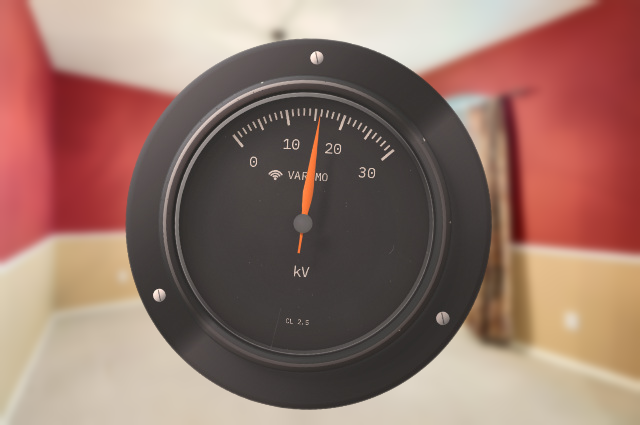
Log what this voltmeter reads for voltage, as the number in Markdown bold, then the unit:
**16** kV
